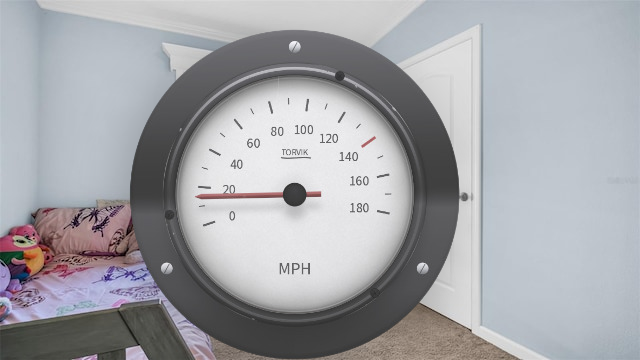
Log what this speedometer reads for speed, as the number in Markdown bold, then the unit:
**15** mph
